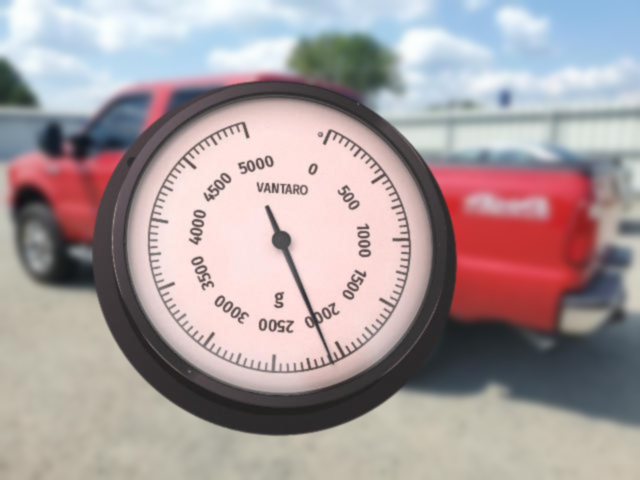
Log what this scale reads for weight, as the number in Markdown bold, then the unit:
**2100** g
